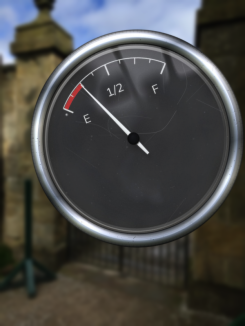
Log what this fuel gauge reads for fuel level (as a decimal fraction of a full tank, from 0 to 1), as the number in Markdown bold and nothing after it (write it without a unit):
**0.25**
